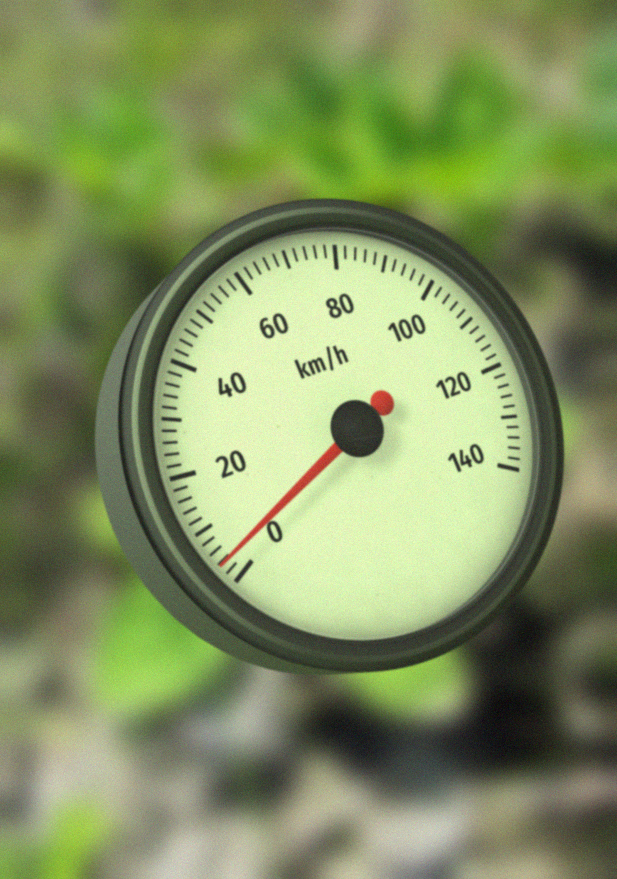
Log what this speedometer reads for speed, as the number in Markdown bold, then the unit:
**4** km/h
